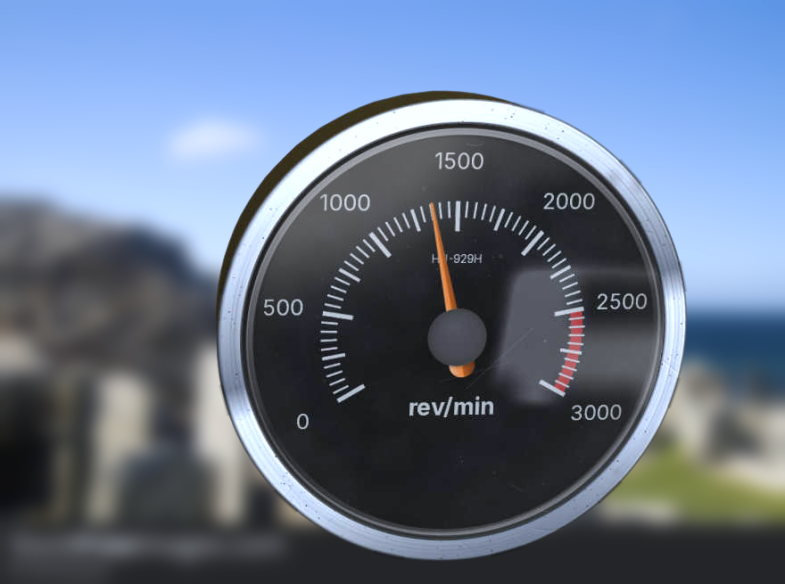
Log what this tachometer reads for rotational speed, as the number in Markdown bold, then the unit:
**1350** rpm
